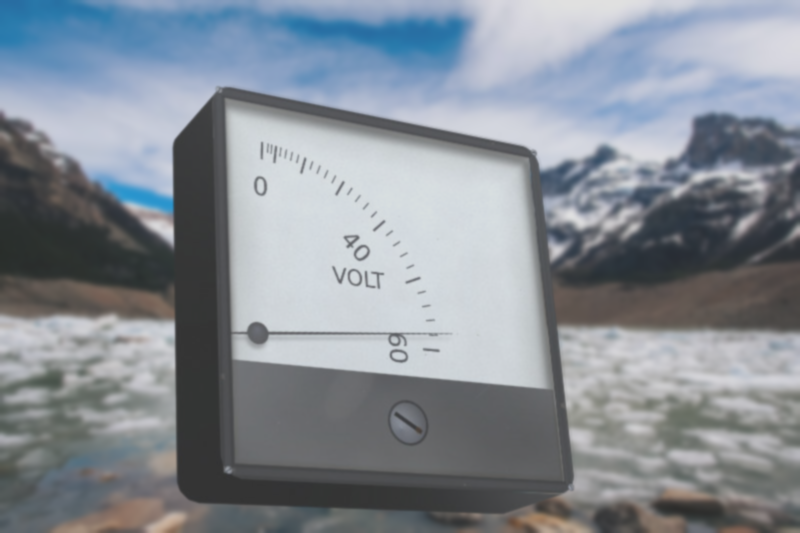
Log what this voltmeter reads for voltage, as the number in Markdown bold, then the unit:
**58** V
